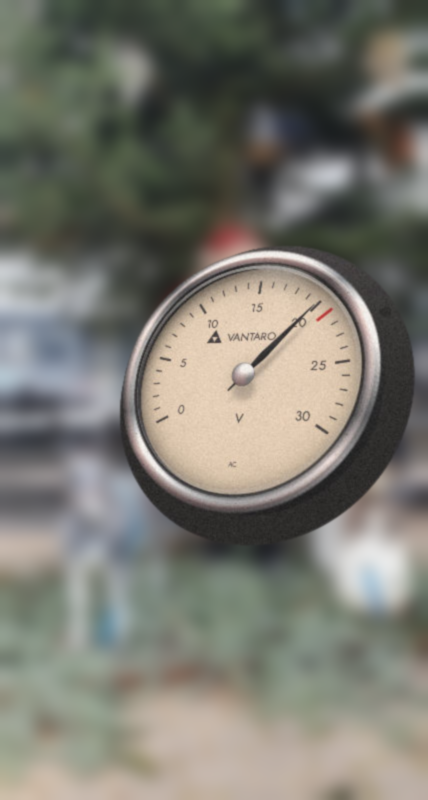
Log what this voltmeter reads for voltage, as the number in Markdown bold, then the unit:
**20** V
